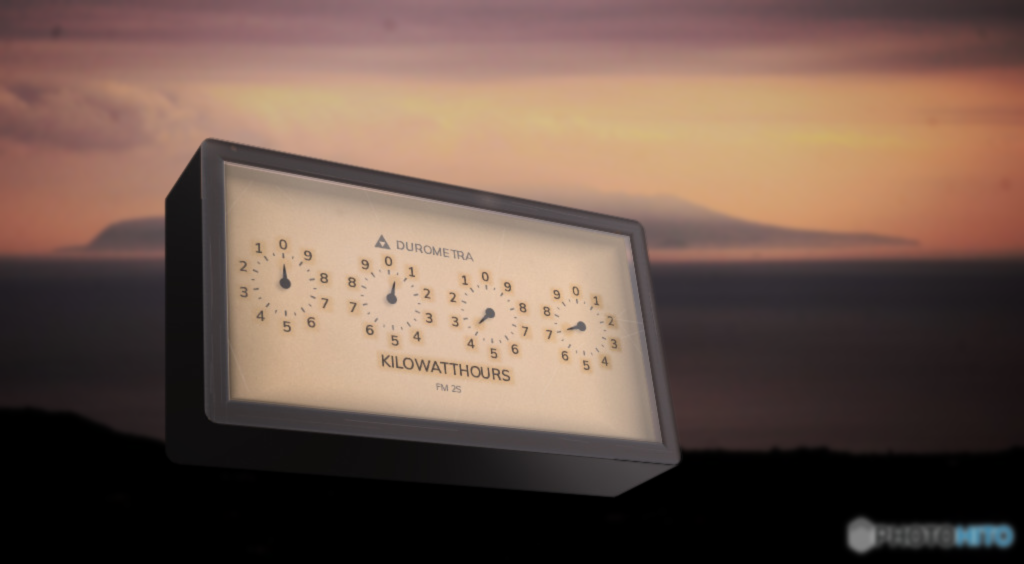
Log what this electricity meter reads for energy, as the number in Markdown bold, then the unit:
**37** kWh
